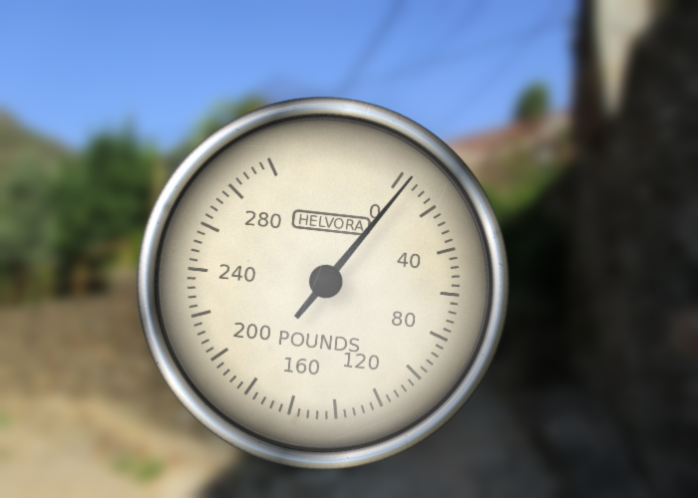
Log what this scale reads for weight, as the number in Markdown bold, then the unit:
**4** lb
